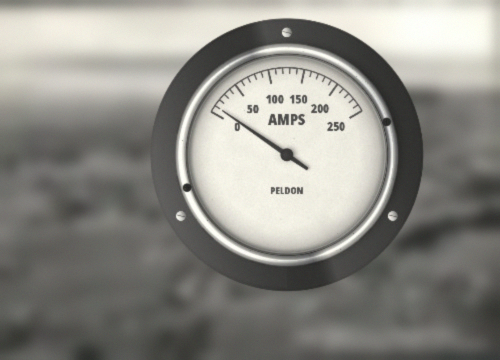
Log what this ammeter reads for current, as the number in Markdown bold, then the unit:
**10** A
